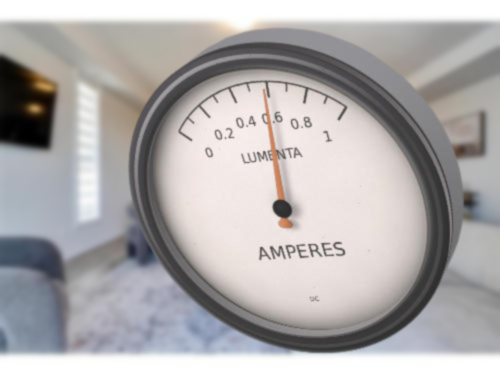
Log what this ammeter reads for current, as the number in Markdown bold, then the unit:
**0.6** A
